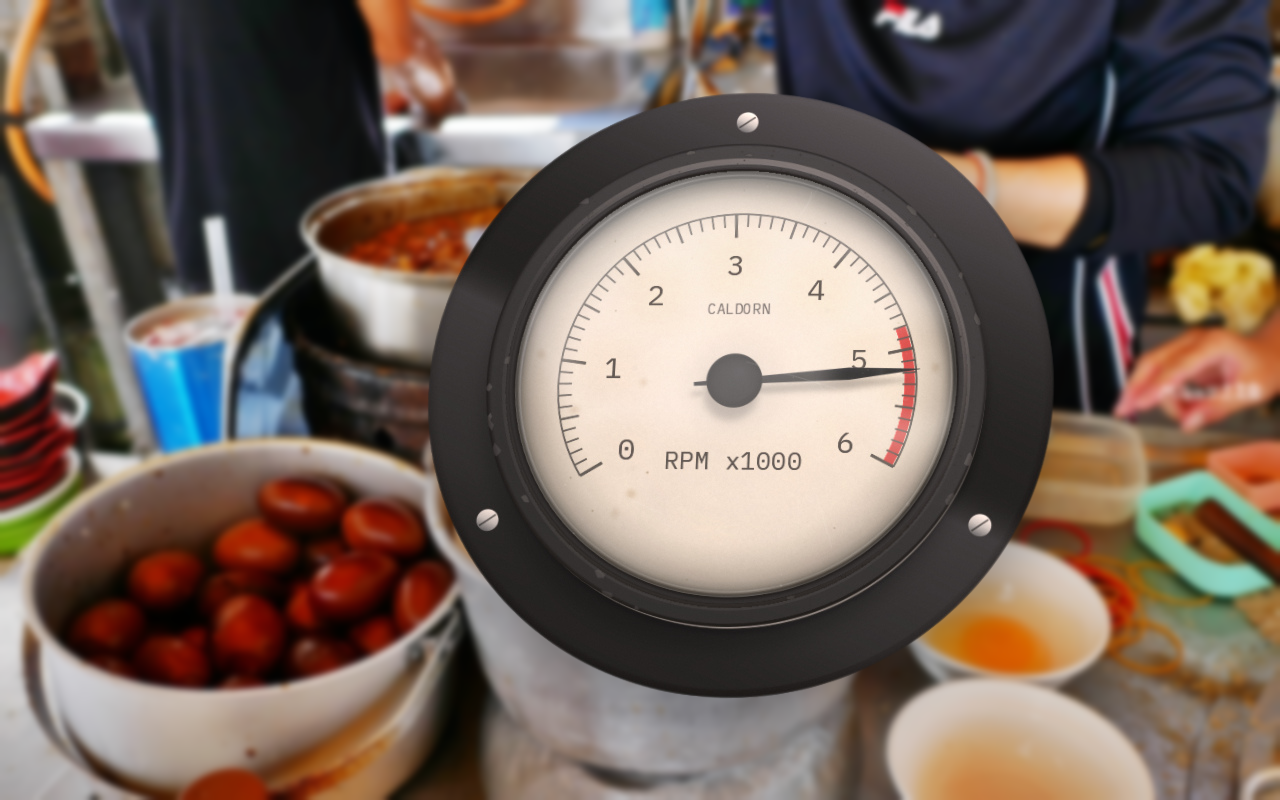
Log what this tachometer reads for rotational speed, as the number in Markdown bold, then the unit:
**5200** rpm
